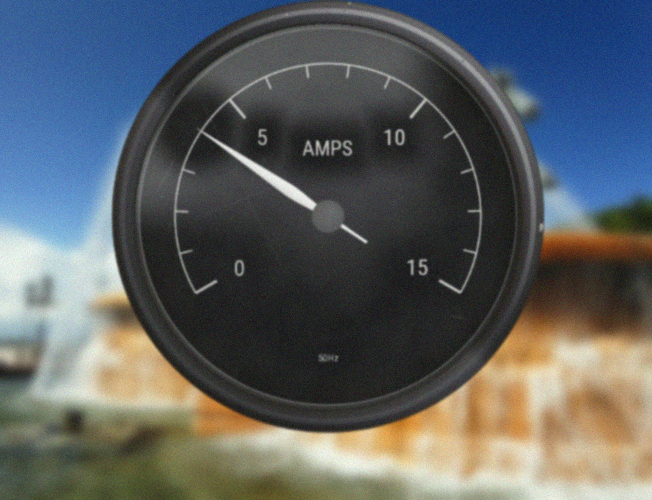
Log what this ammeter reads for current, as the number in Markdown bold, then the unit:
**4** A
